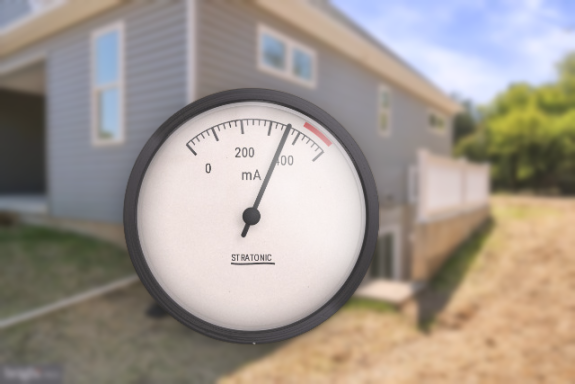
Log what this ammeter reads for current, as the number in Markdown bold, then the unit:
**360** mA
